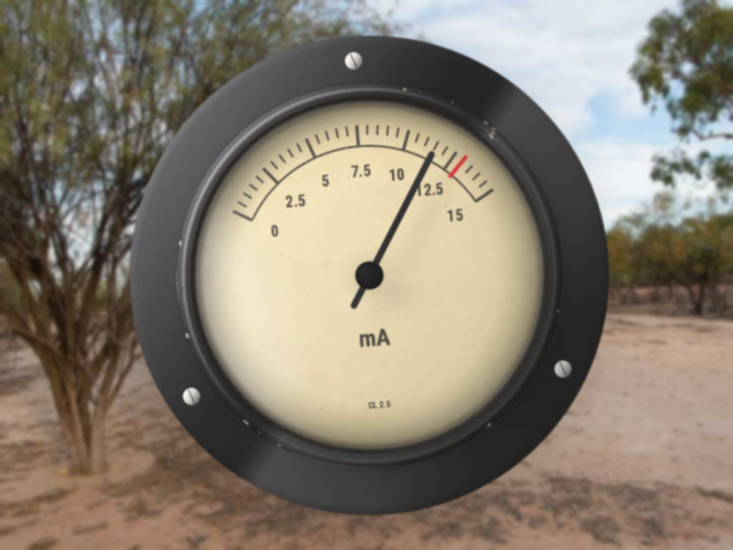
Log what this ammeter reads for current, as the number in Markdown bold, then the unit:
**11.5** mA
